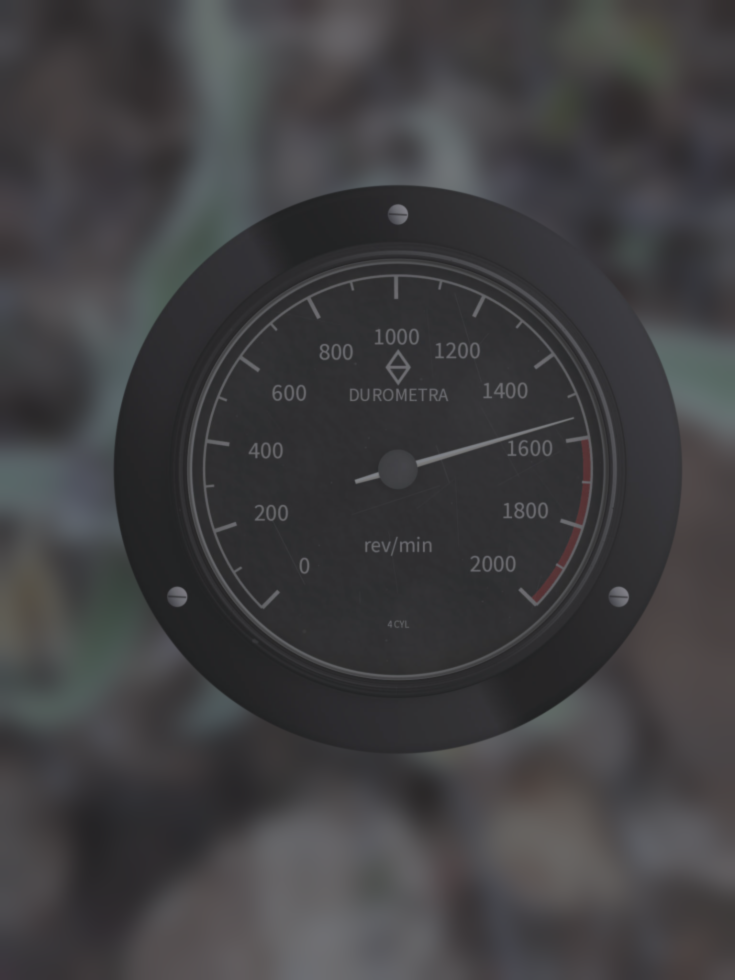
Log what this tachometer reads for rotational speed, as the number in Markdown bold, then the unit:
**1550** rpm
